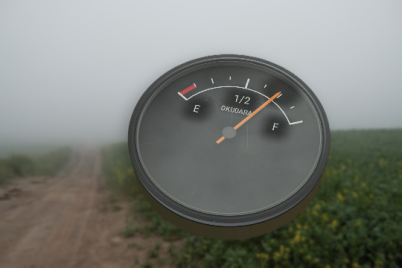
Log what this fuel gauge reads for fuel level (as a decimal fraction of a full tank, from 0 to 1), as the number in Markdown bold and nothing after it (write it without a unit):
**0.75**
